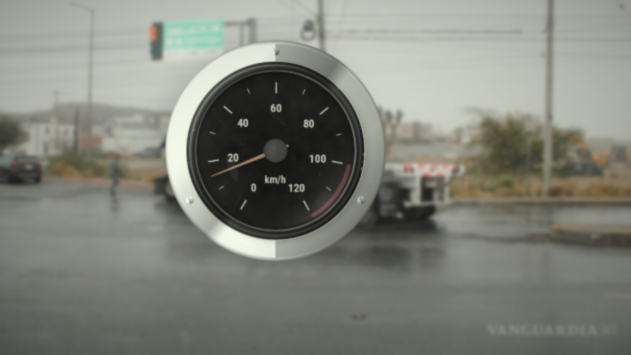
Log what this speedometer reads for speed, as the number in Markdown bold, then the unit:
**15** km/h
